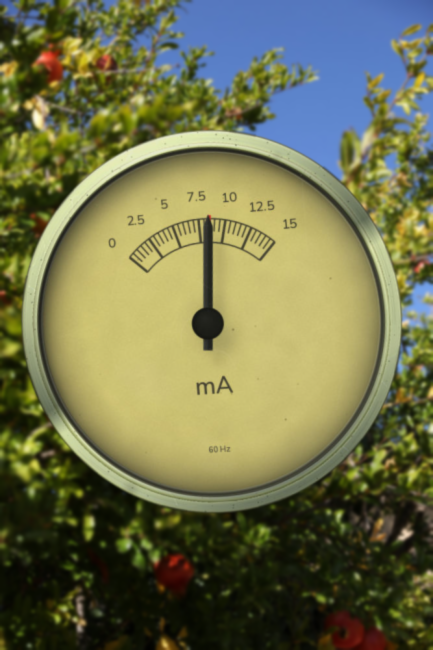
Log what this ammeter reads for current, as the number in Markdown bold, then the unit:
**8.5** mA
